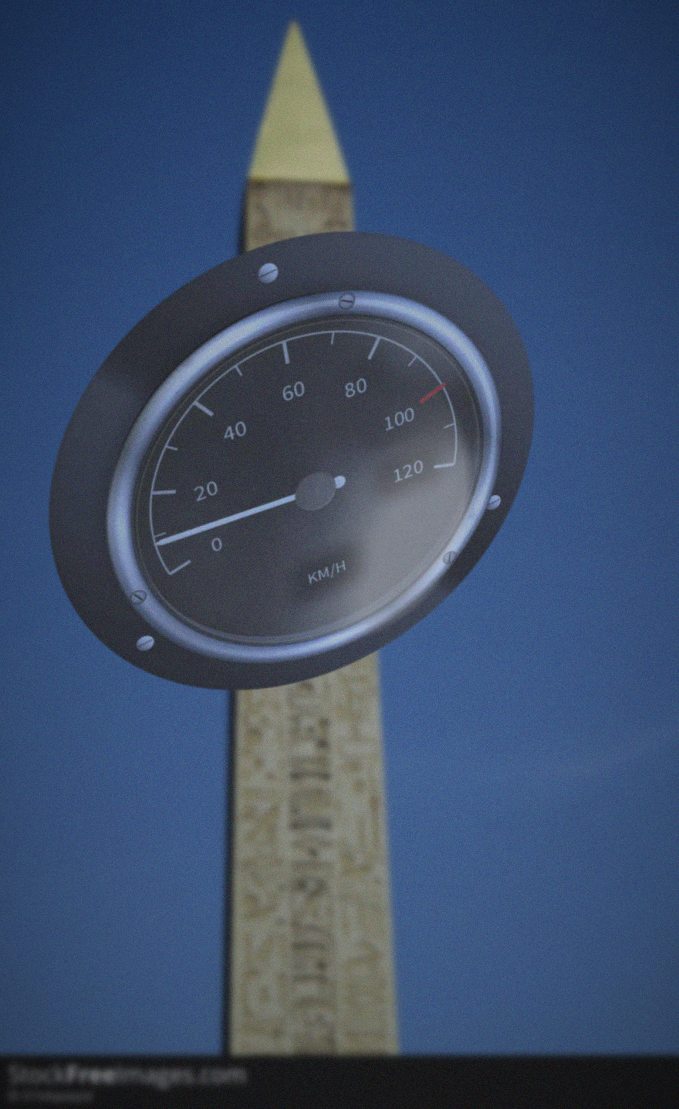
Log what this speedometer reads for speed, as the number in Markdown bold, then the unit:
**10** km/h
